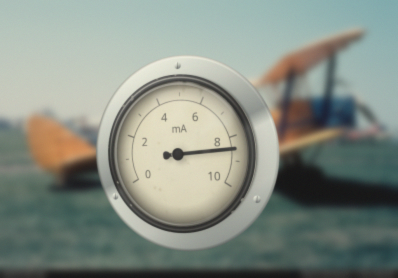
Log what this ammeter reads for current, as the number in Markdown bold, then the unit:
**8.5** mA
